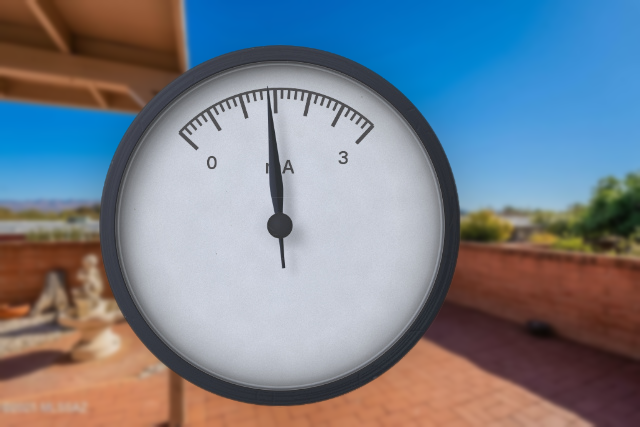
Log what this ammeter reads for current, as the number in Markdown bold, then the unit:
**1.4** mA
